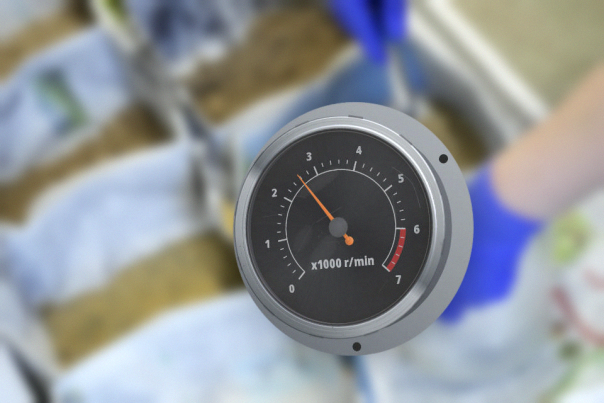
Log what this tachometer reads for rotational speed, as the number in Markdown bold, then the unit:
**2600** rpm
